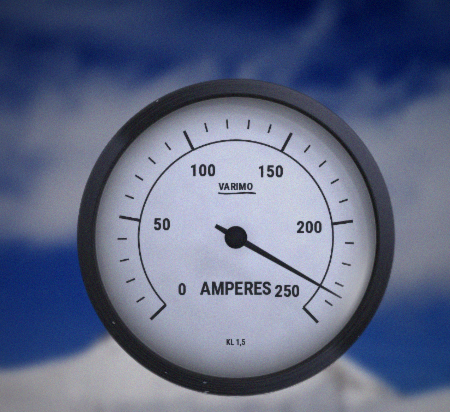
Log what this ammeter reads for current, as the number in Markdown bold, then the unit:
**235** A
